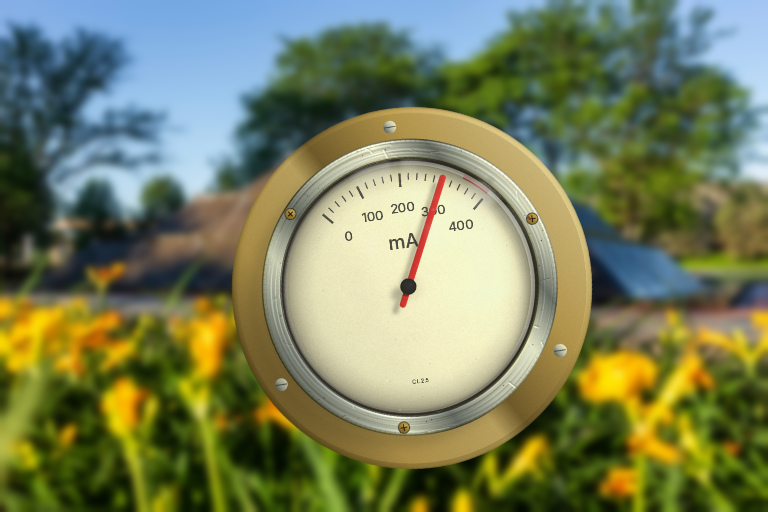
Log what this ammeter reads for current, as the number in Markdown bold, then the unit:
**300** mA
